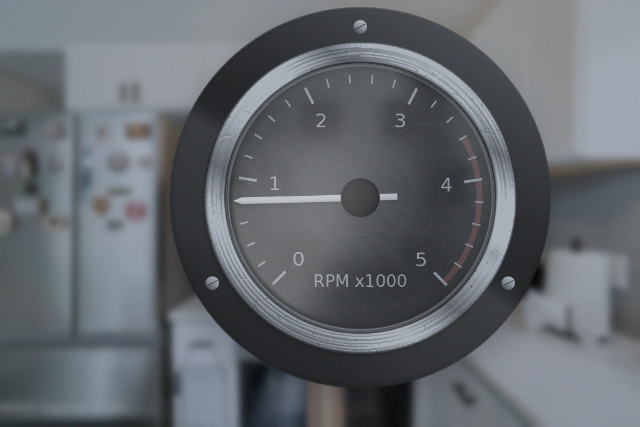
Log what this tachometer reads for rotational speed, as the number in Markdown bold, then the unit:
**800** rpm
